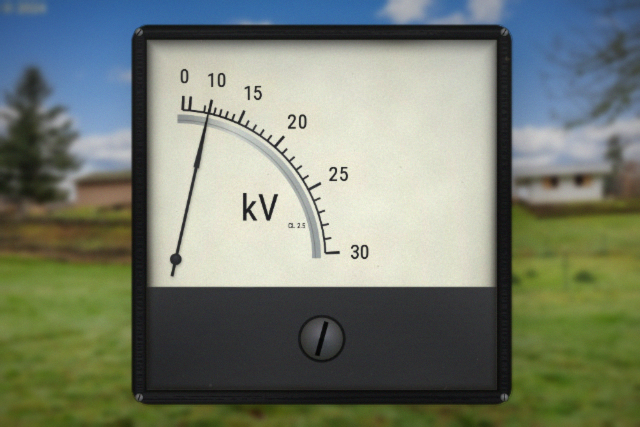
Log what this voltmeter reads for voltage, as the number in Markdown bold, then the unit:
**10** kV
